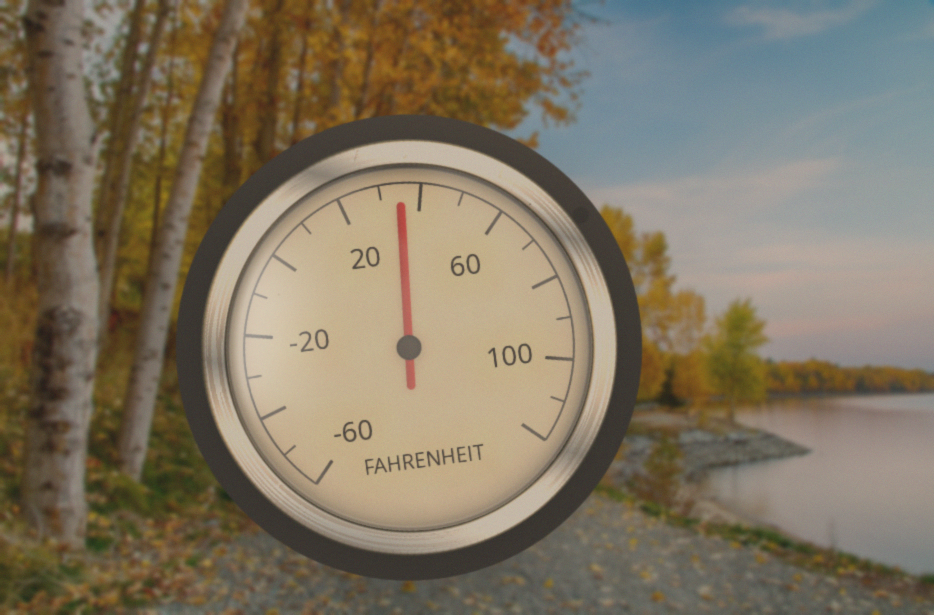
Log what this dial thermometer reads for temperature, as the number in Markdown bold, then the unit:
**35** °F
